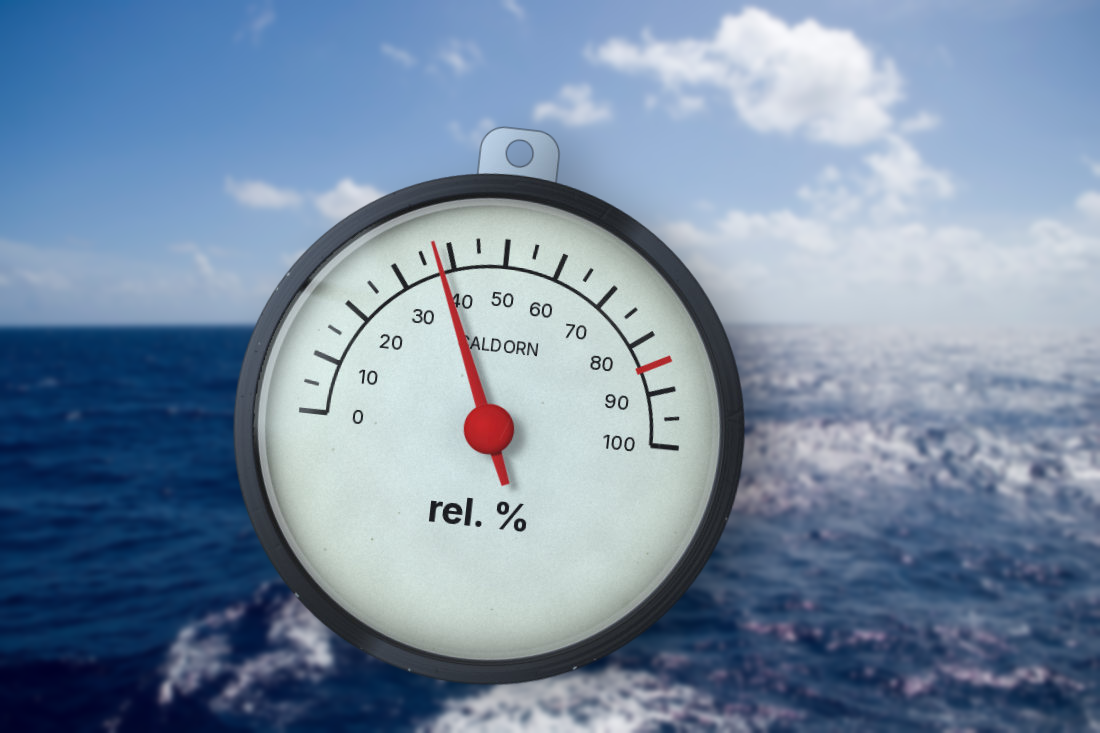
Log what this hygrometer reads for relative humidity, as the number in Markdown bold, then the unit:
**37.5** %
